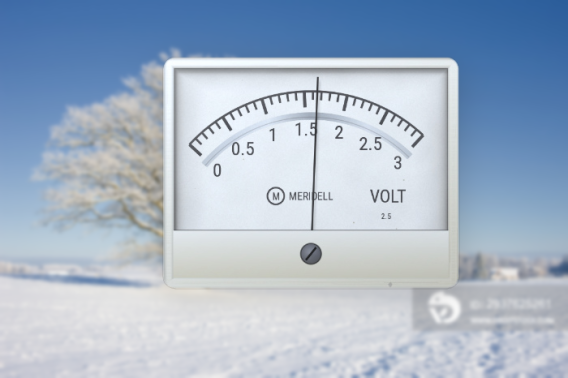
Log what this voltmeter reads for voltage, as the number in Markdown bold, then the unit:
**1.65** V
